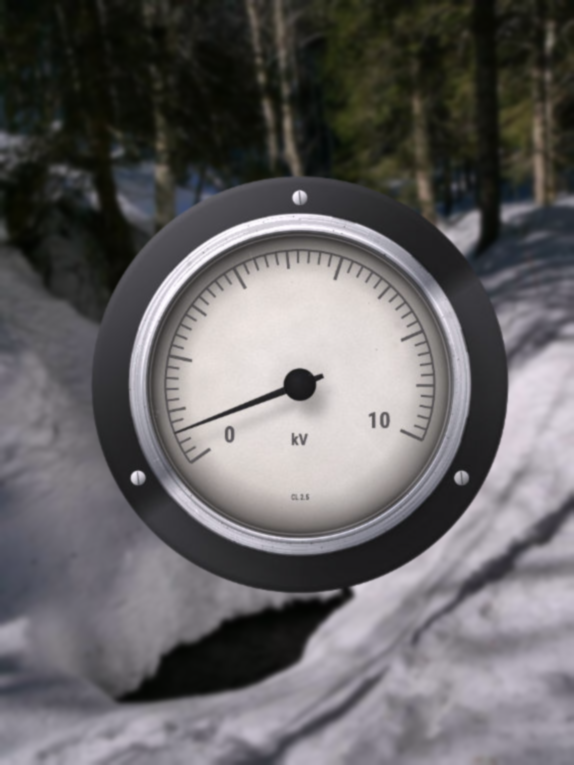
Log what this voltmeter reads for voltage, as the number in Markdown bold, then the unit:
**0.6** kV
